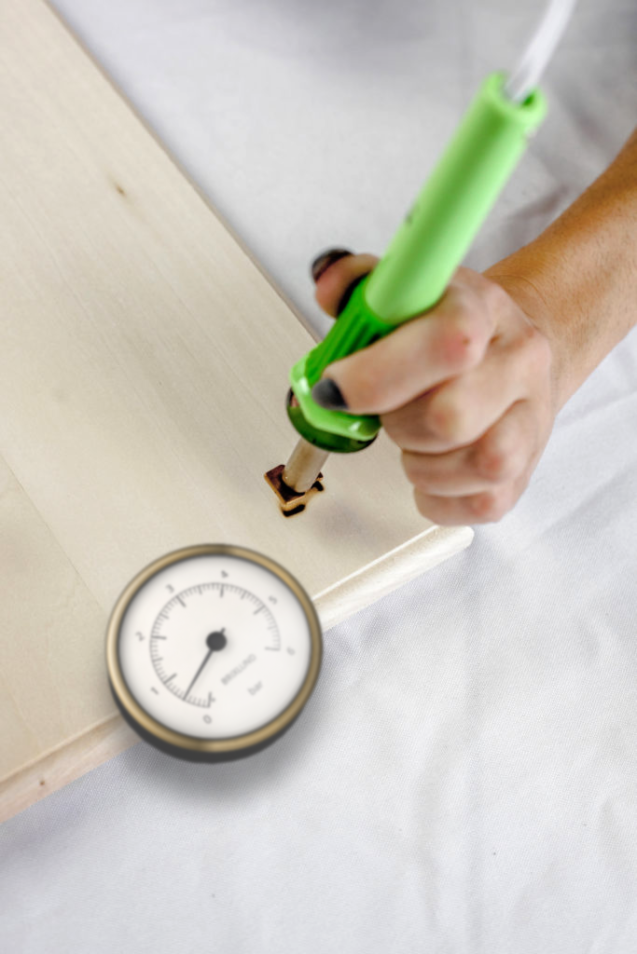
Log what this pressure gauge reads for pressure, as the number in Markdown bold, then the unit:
**0.5** bar
